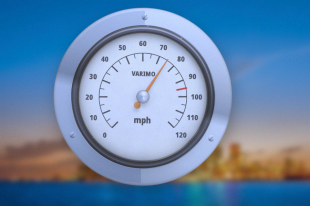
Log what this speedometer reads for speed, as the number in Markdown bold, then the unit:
**75** mph
